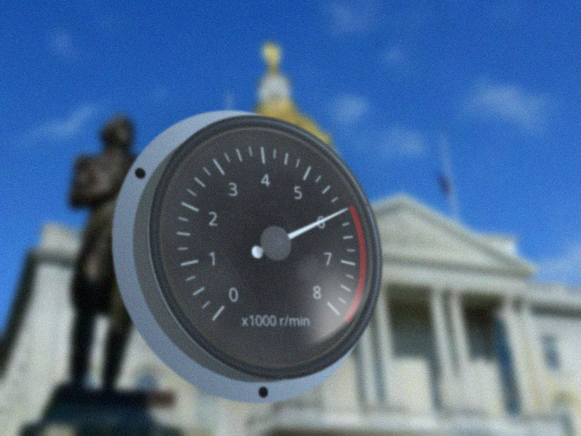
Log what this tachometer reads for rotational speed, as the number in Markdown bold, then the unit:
**6000** rpm
